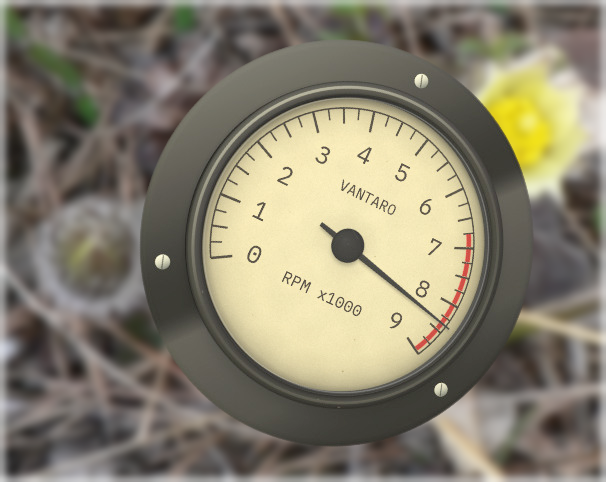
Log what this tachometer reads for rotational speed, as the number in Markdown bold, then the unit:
**8375** rpm
